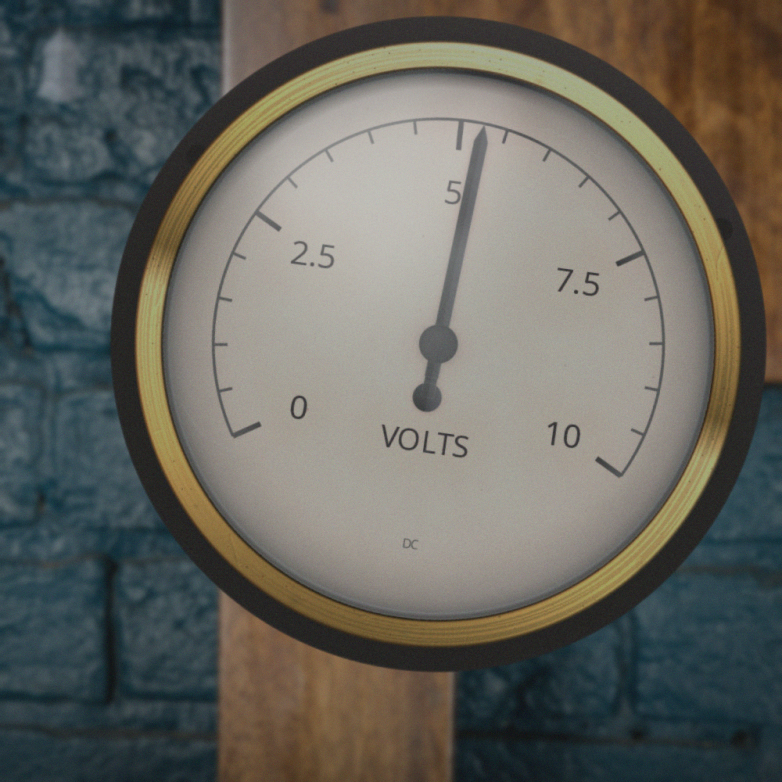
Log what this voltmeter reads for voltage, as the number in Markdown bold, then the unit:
**5.25** V
